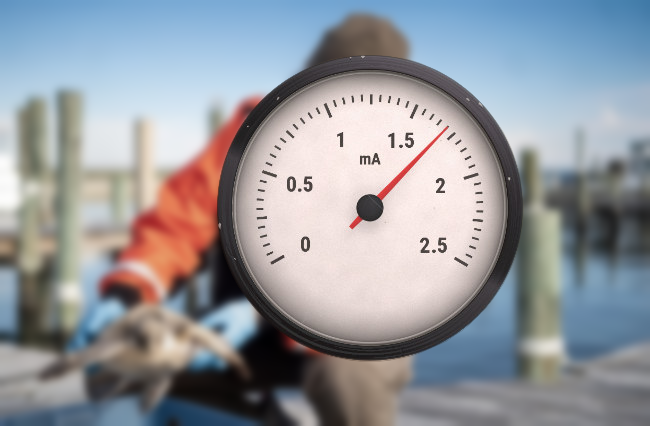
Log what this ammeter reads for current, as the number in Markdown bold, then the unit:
**1.7** mA
